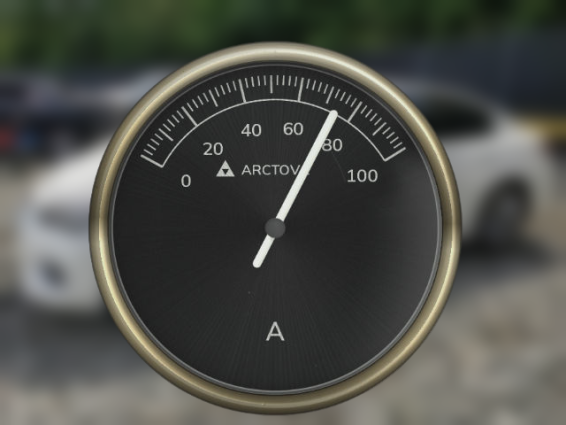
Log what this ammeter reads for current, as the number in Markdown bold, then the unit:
**74** A
